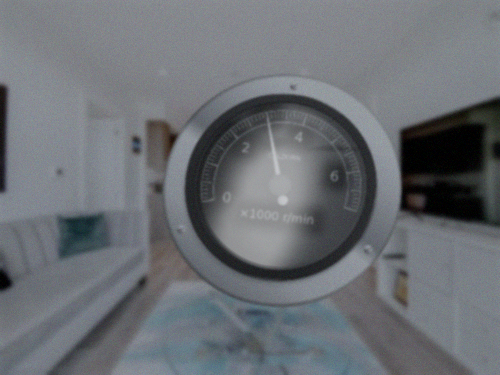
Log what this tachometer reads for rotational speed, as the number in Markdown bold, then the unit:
**3000** rpm
